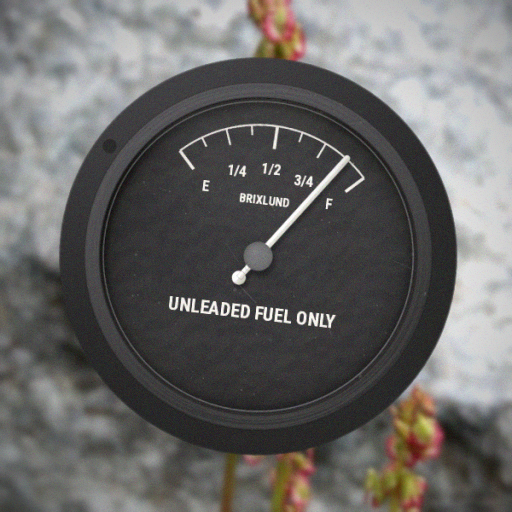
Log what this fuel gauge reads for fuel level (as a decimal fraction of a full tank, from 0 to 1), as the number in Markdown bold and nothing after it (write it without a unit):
**0.875**
